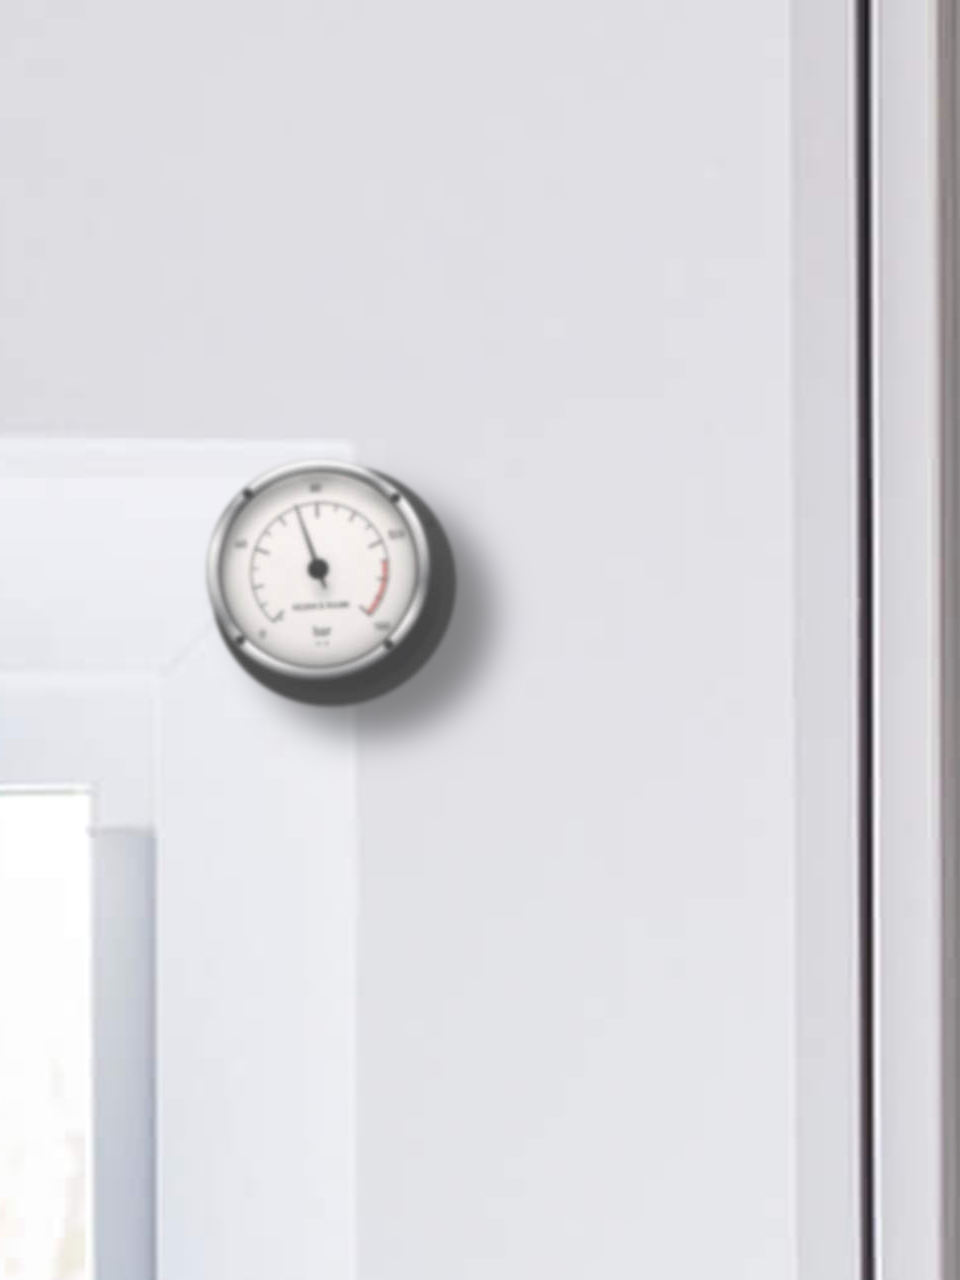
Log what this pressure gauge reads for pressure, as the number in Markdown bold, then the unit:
**70** bar
